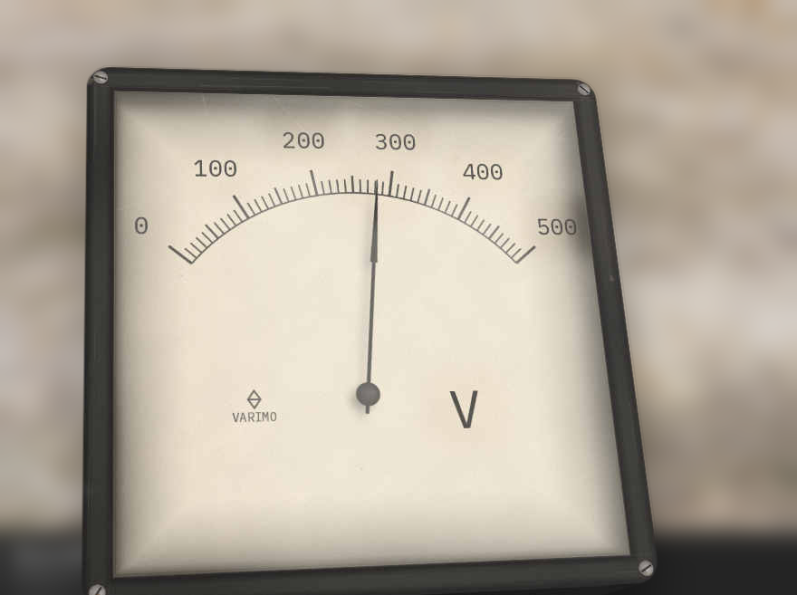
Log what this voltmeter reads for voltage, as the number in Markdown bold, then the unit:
**280** V
